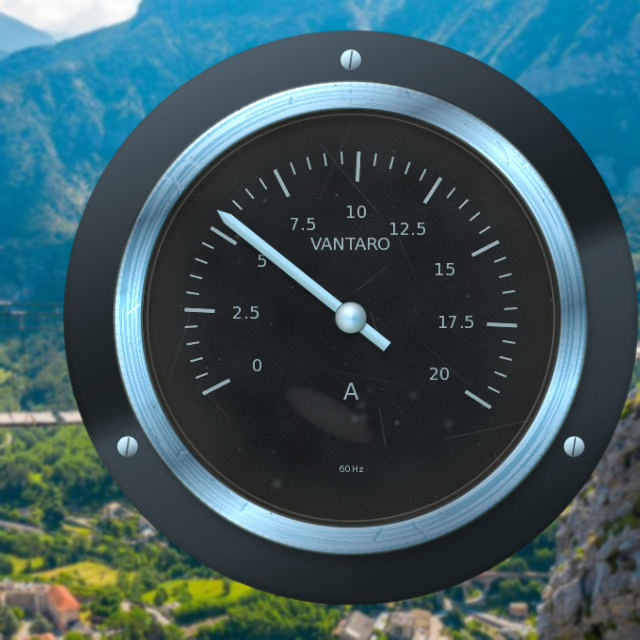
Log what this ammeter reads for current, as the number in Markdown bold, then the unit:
**5.5** A
